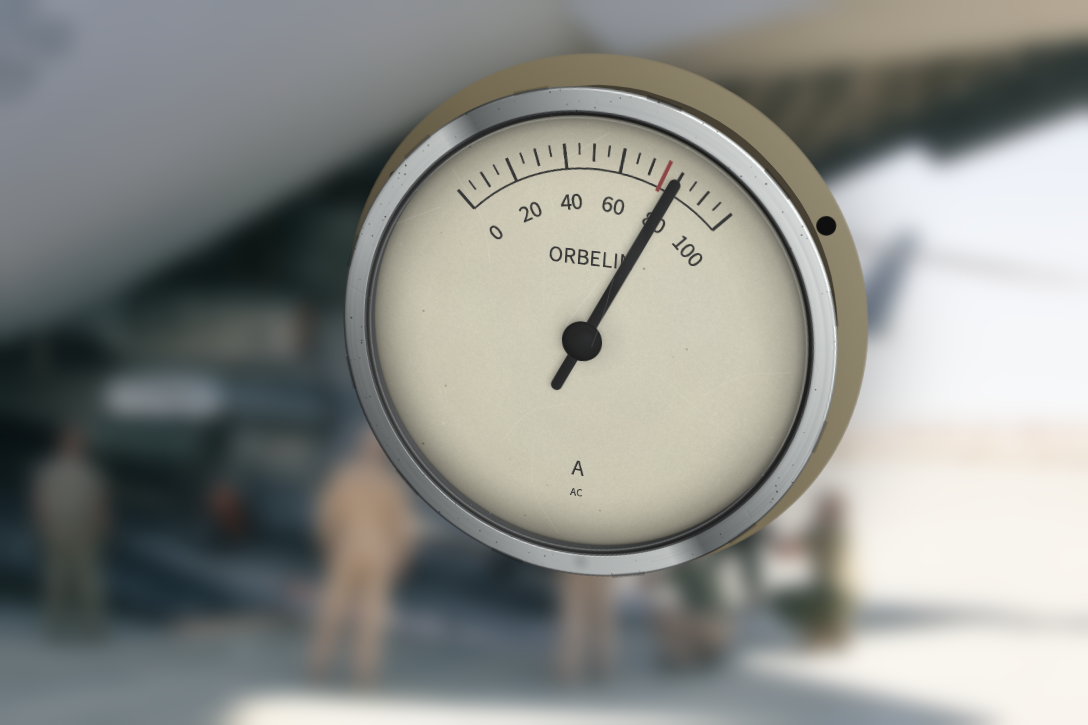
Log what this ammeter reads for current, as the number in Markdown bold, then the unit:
**80** A
